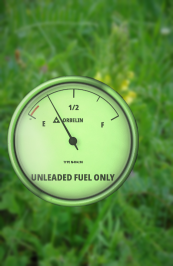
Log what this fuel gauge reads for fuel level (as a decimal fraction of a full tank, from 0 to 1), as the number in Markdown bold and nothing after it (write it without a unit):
**0.25**
